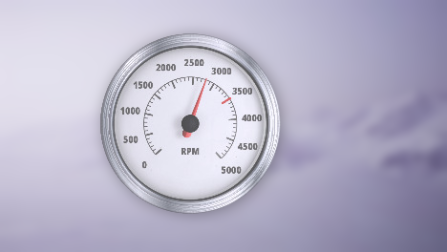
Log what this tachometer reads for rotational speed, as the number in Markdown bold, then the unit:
**2800** rpm
